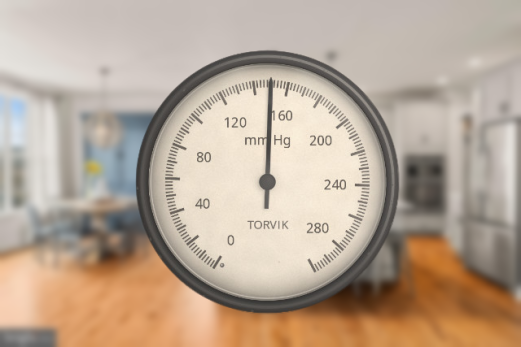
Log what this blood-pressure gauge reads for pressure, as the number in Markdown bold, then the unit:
**150** mmHg
